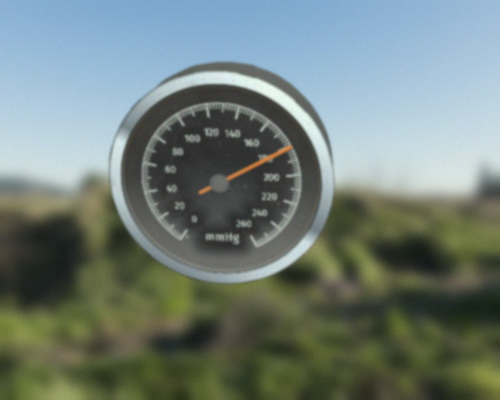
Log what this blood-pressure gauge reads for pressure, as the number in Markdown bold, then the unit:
**180** mmHg
